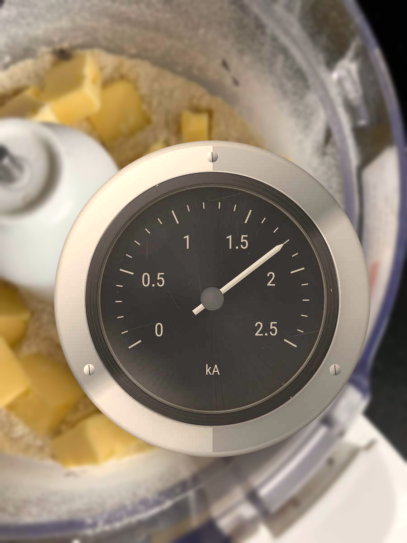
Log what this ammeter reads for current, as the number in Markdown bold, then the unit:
**1.8** kA
